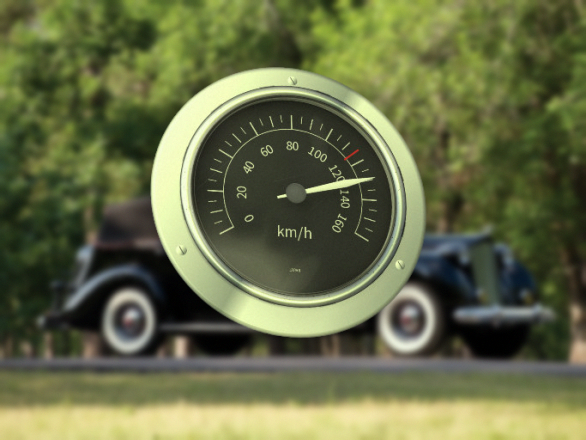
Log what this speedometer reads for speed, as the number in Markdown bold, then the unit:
**130** km/h
